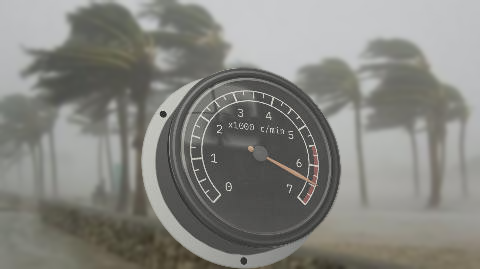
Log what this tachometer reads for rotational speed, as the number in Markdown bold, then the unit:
**6500** rpm
